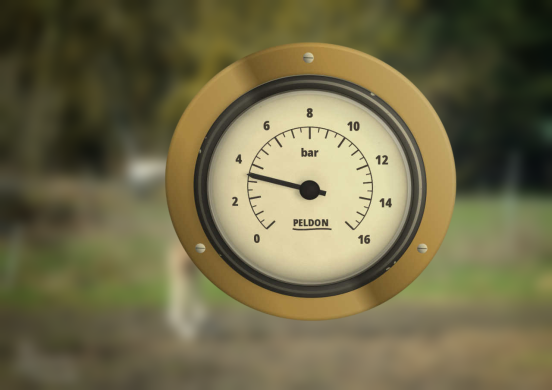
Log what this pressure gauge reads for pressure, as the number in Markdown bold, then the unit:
**3.5** bar
